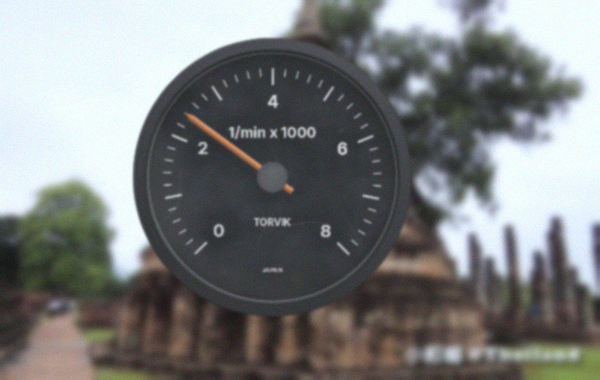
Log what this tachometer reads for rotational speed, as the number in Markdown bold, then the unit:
**2400** rpm
